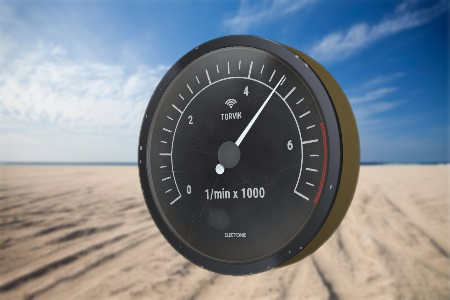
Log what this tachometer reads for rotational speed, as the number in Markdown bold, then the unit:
**4750** rpm
